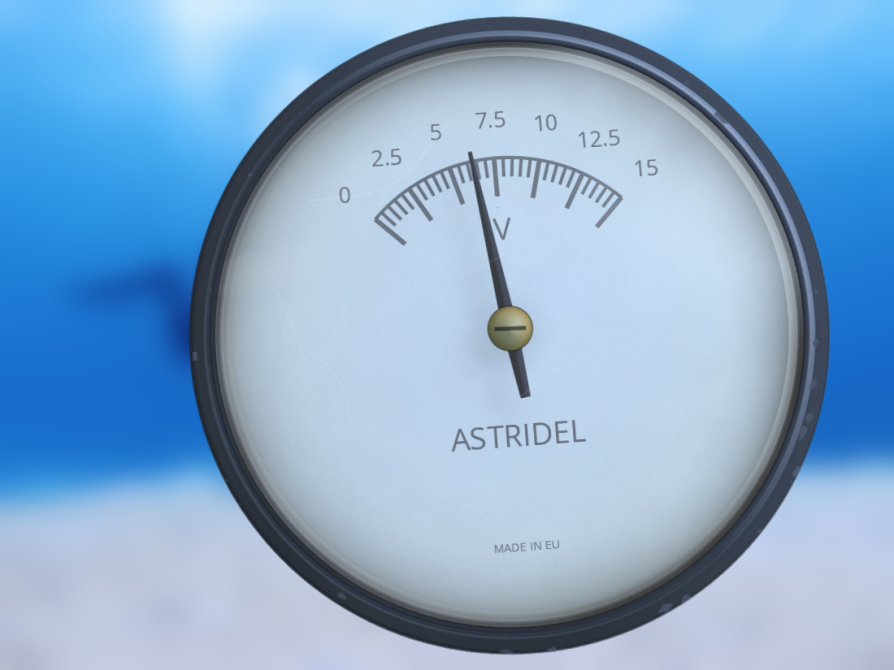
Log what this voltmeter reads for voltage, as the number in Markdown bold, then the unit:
**6.25** V
